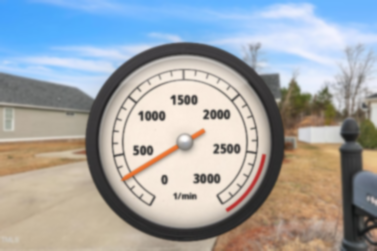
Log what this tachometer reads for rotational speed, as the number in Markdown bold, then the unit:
**300** rpm
